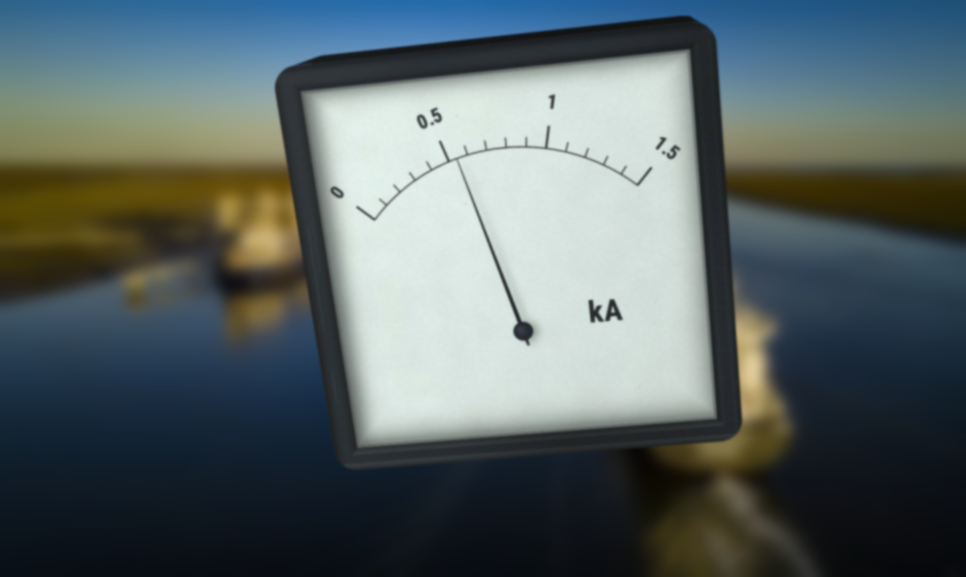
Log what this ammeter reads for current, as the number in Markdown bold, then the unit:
**0.55** kA
